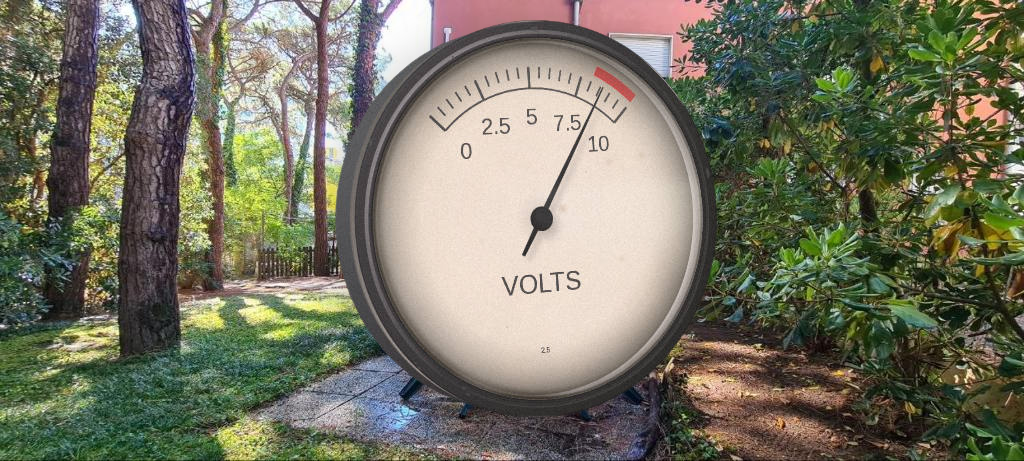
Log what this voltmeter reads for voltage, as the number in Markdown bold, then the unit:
**8.5** V
